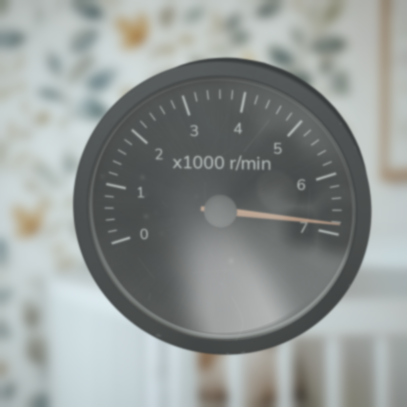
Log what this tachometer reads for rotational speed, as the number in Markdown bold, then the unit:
**6800** rpm
